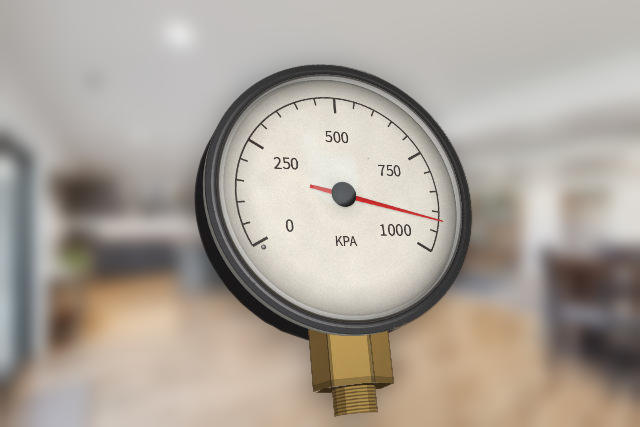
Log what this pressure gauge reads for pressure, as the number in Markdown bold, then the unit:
**925** kPa
